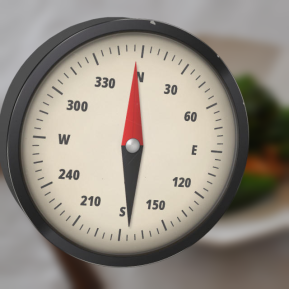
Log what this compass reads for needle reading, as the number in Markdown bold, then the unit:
**355** °
